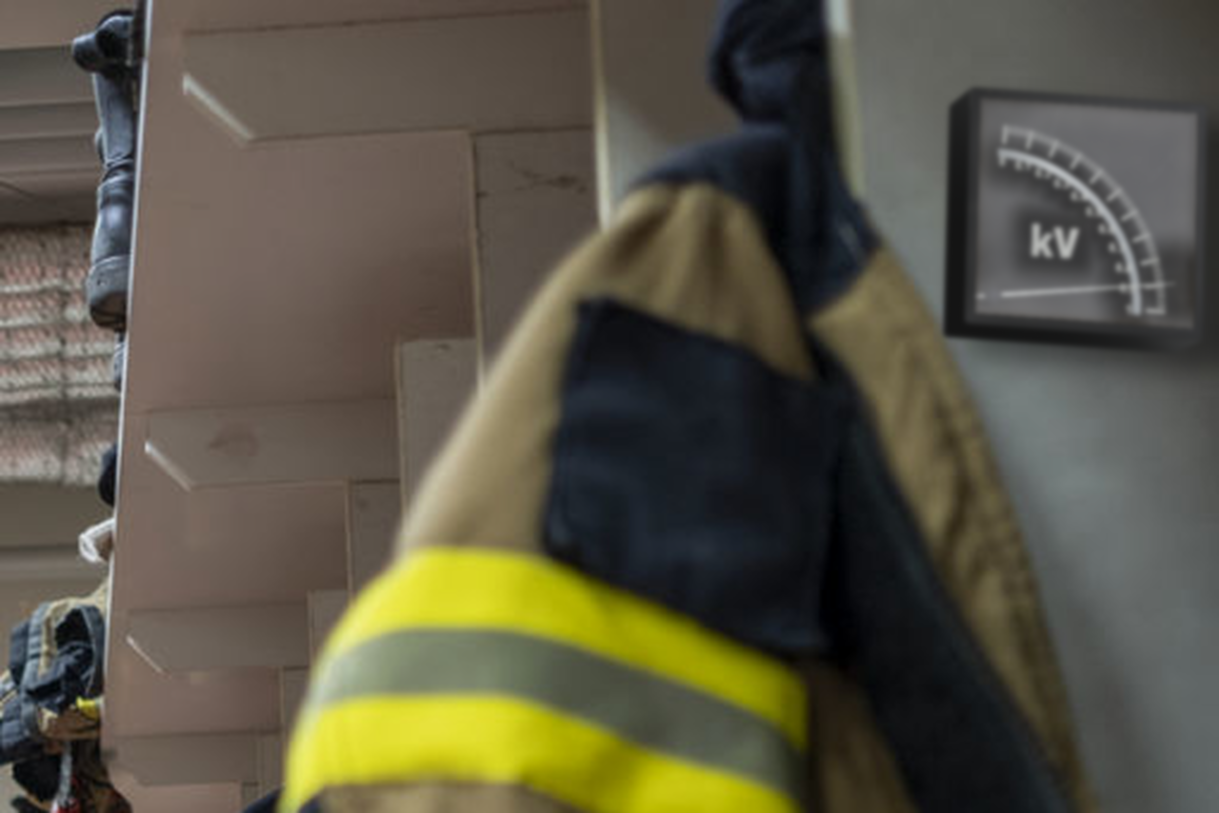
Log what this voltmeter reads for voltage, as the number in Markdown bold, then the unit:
**0.9** kV
